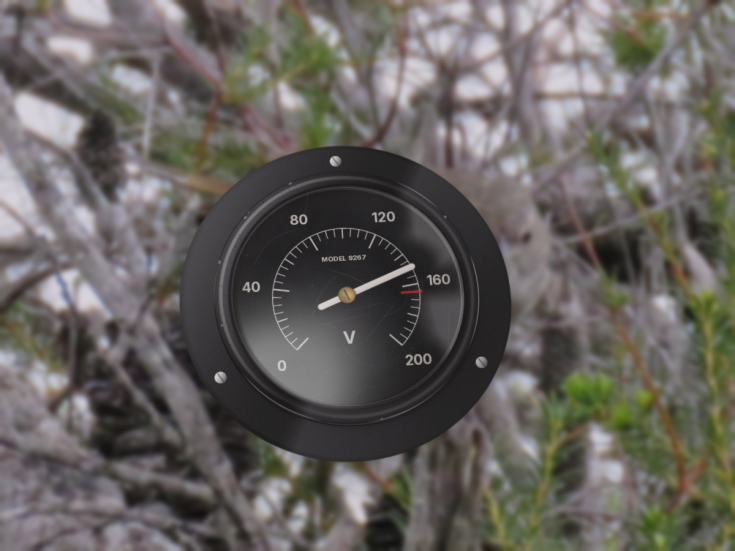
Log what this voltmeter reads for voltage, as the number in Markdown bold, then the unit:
**150** V
